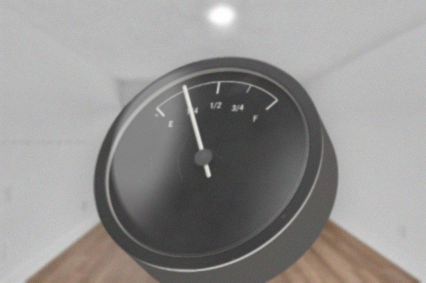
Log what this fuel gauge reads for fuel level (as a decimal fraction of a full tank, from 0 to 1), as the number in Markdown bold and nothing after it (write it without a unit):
**0.25**
